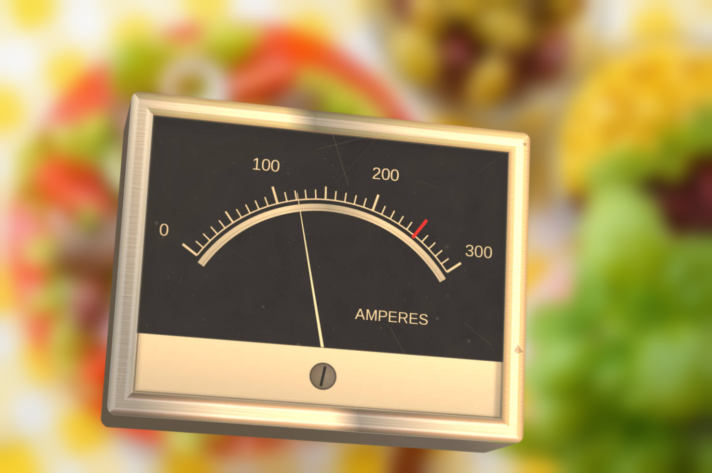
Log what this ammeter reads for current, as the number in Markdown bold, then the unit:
**120** A
